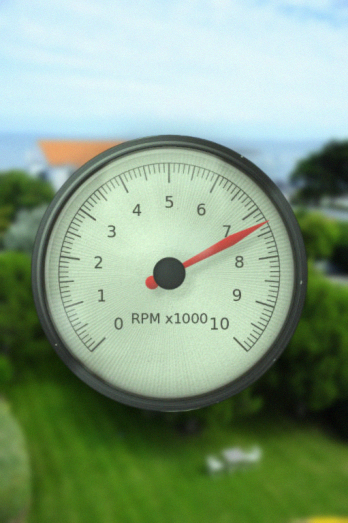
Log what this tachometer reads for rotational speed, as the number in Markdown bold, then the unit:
**7300** rpm
